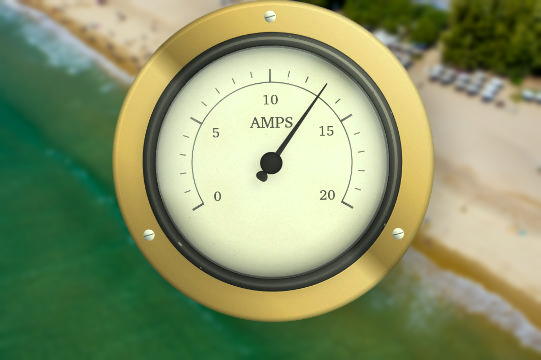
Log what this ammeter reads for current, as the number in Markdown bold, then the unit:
**13** A
